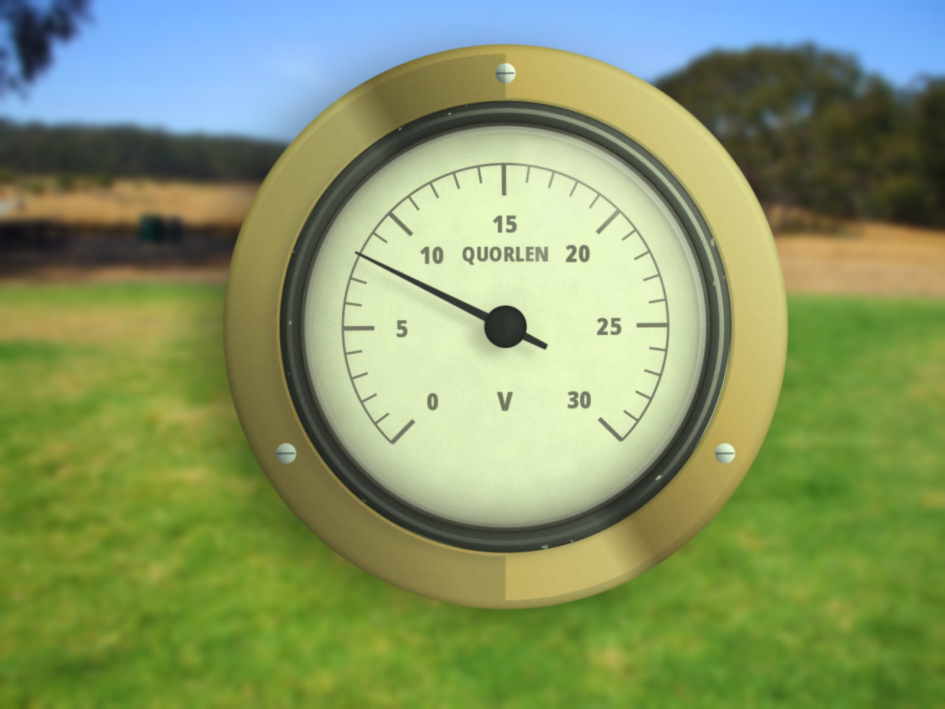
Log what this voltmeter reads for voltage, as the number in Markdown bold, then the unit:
**8** V
